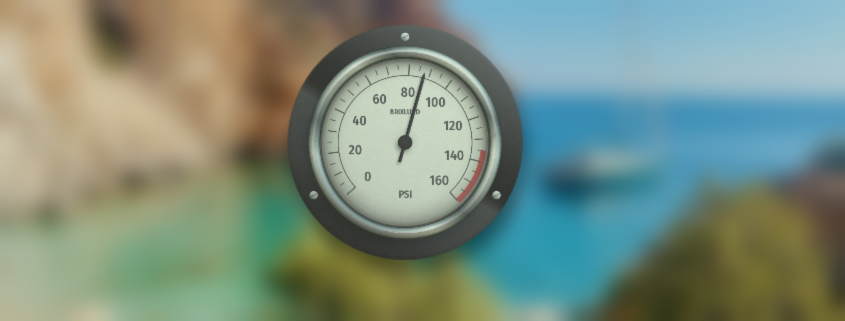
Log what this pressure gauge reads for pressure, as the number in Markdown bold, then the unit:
**87.5** psi
